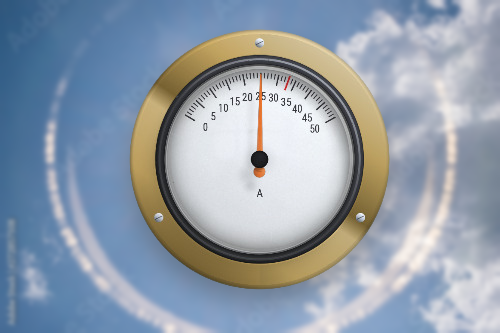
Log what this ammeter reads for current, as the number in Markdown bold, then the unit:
**25** A
